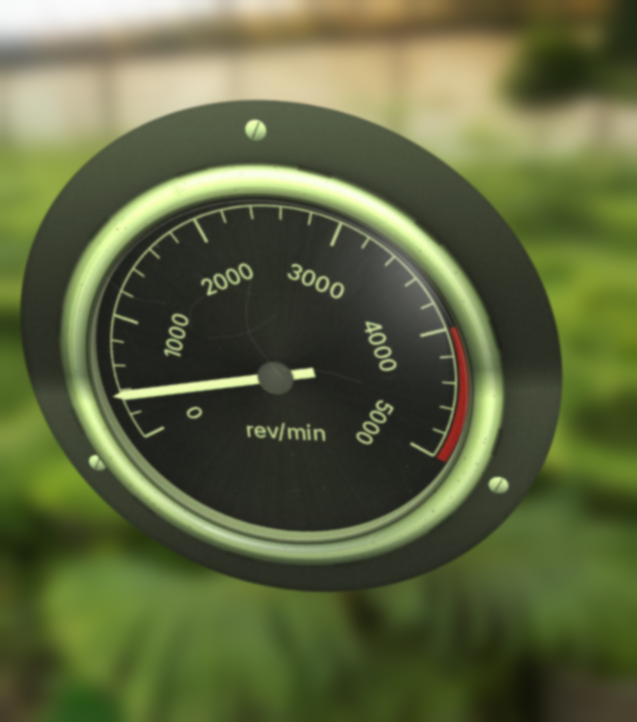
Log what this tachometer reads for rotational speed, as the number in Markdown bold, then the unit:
**400** rpm
